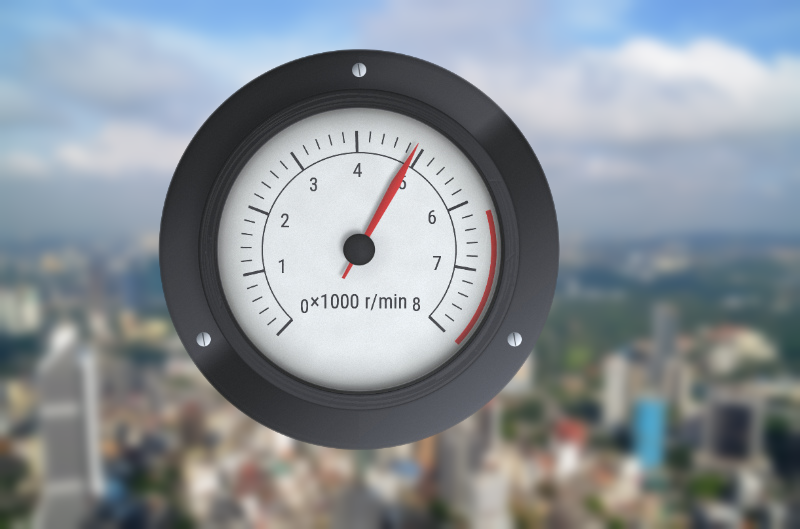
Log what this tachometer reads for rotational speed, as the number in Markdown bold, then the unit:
**4900** rpm
